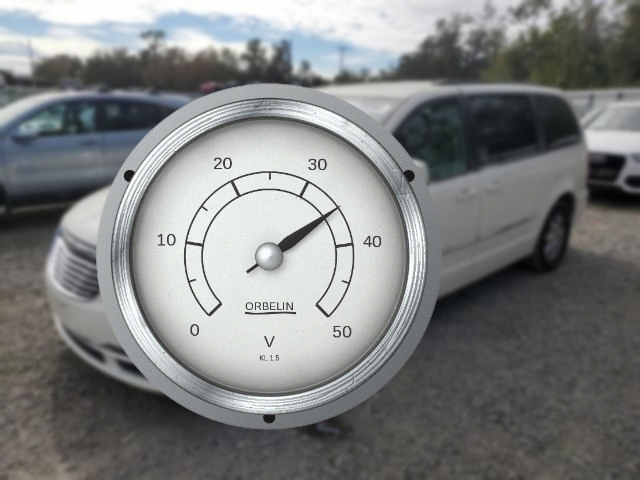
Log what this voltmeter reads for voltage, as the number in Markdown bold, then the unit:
**35** V
